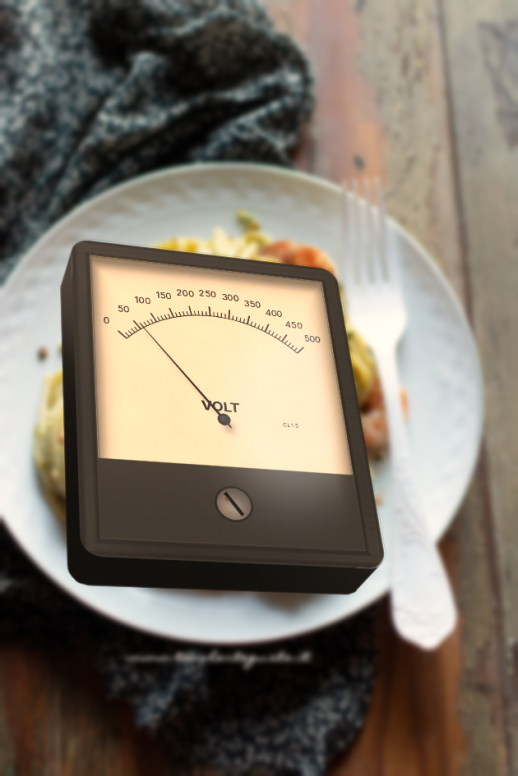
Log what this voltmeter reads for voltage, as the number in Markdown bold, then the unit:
**50** V
